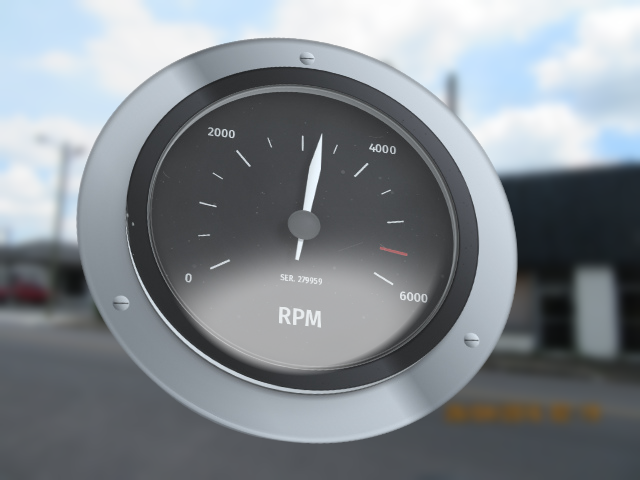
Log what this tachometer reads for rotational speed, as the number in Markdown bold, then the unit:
**3250** rpm
